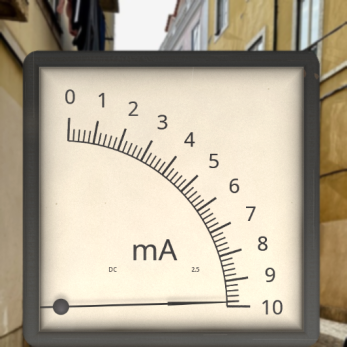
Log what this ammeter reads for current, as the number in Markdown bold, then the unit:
**9.8** mA
